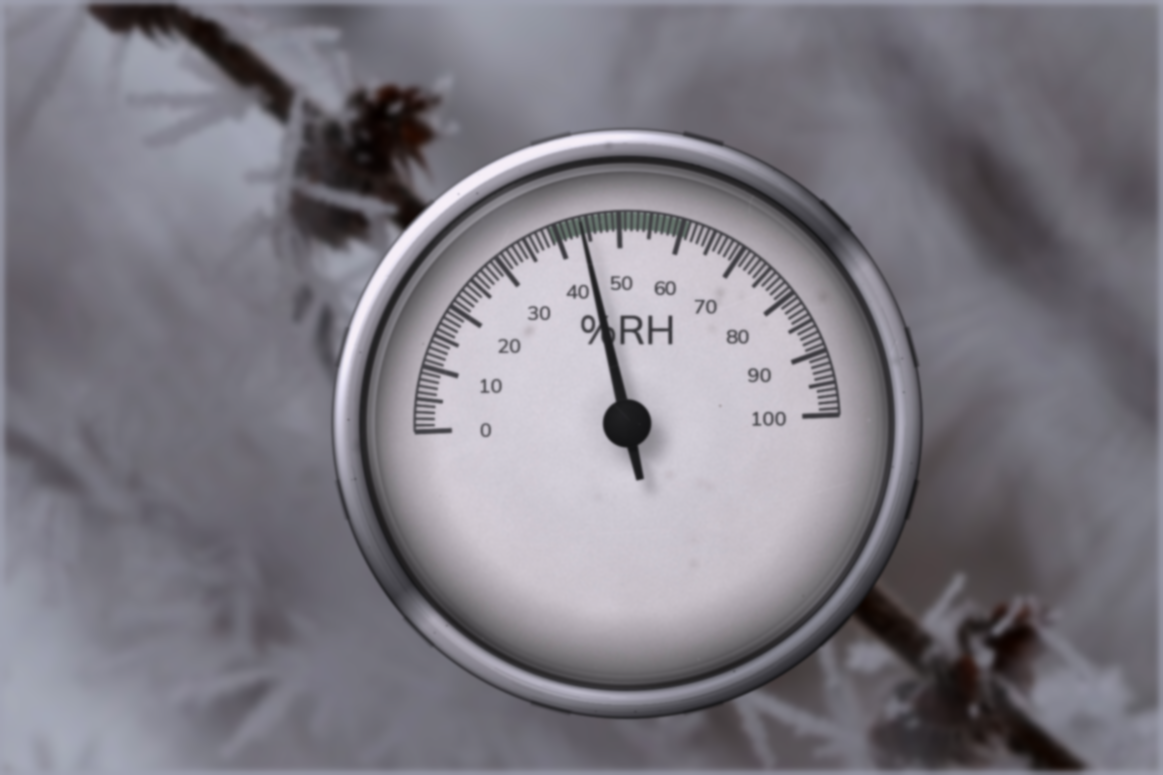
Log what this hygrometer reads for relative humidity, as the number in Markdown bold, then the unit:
**44** %
